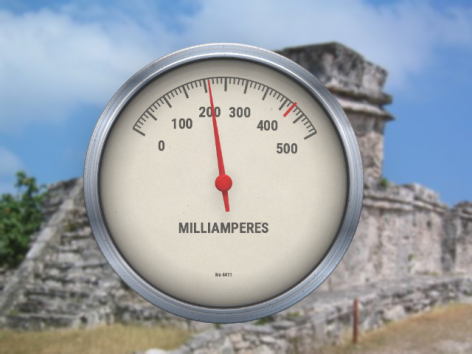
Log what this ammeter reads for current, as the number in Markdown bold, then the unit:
**210** mA
